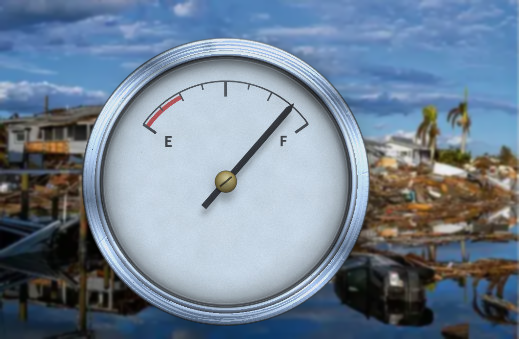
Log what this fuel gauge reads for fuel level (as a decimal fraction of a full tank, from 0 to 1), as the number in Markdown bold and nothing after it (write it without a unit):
**0.875**
